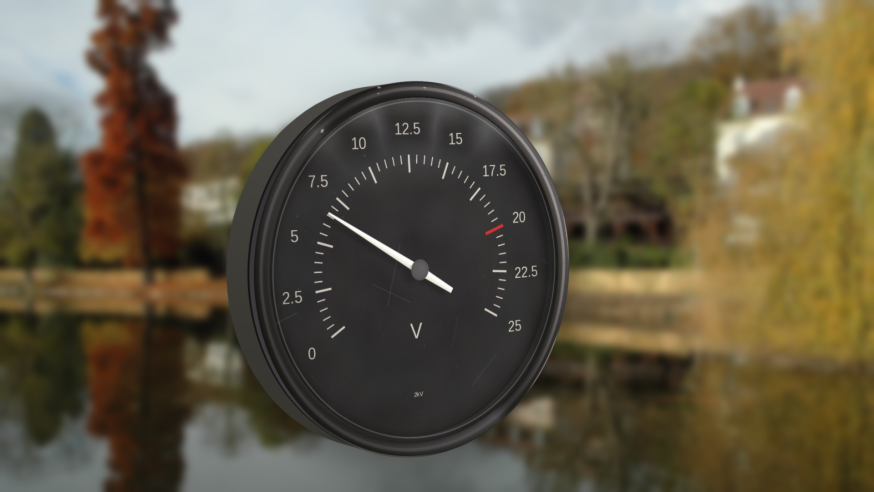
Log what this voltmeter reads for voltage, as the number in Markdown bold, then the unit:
**6.5** V
